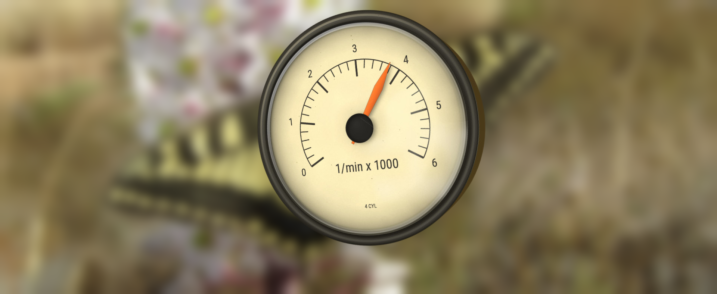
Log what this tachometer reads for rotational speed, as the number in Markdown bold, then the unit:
**3800** rpm
